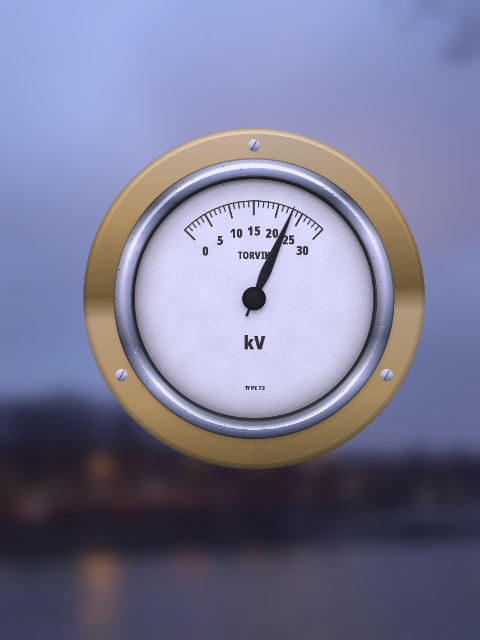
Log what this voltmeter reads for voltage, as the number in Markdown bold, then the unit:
**23** kV
